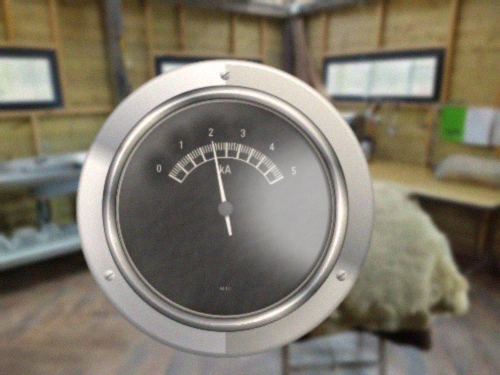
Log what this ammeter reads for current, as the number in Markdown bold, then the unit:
**2** kA
